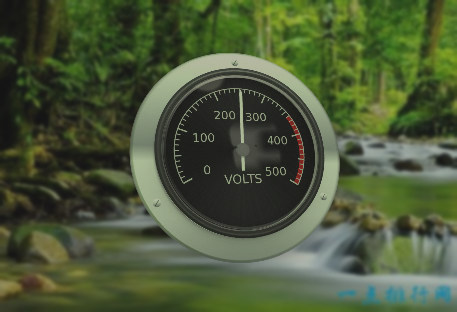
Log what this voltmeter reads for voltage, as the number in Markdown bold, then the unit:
**250** V
